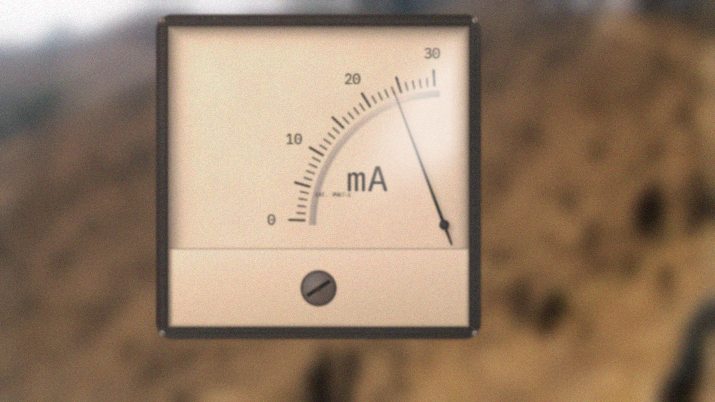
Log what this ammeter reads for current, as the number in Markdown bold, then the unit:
**24** mA
